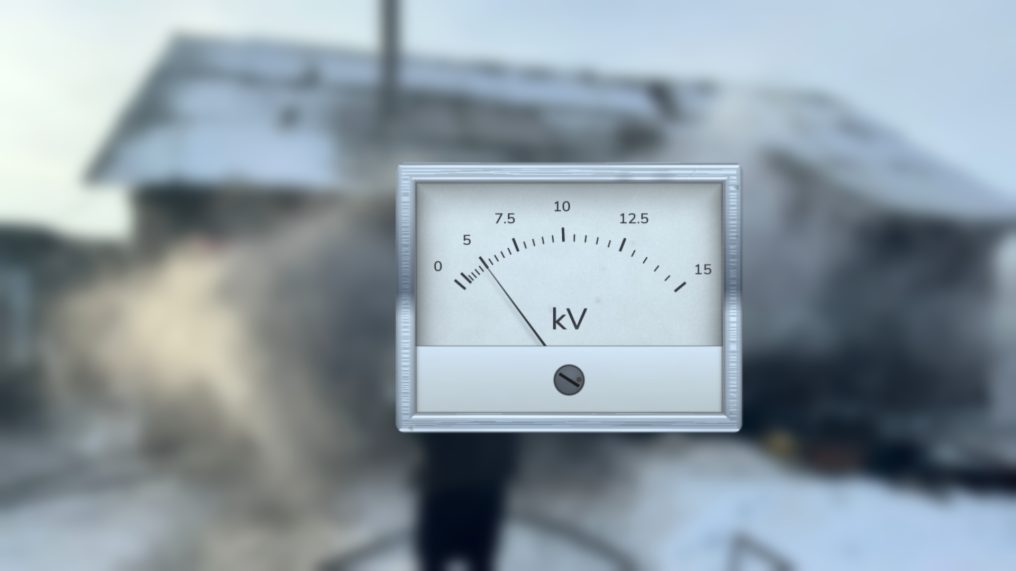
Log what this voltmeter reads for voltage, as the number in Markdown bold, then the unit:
**5** kV
